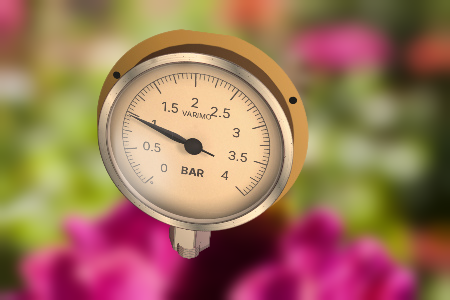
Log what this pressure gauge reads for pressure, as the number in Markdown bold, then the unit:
**1** bar
